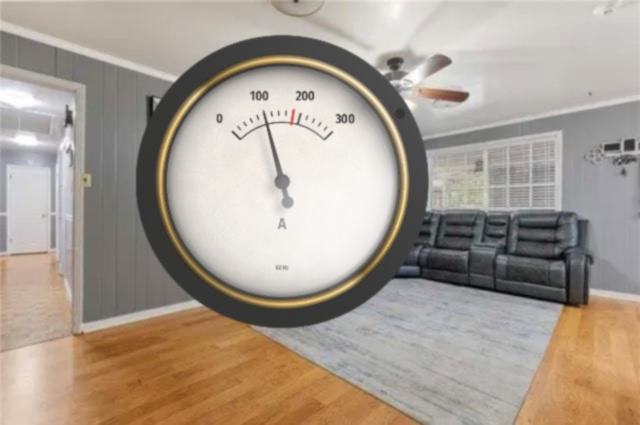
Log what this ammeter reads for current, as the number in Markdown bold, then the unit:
**100** A
